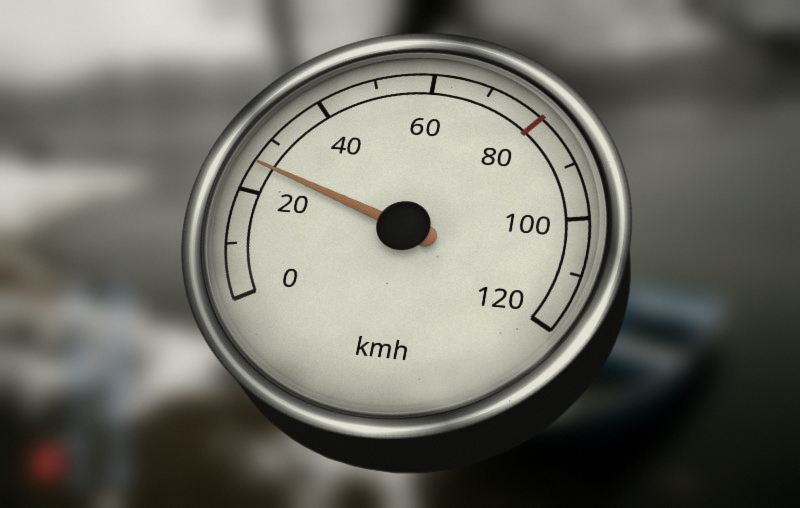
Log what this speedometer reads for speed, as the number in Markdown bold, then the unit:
**25** km/h
